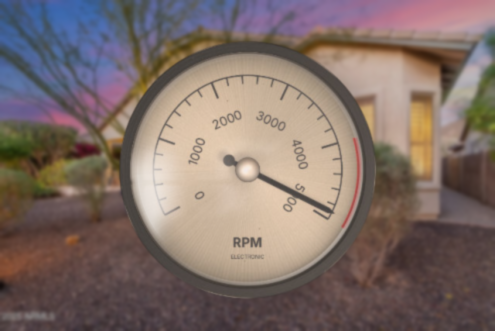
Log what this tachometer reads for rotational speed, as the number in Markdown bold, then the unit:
**4900** rpm
